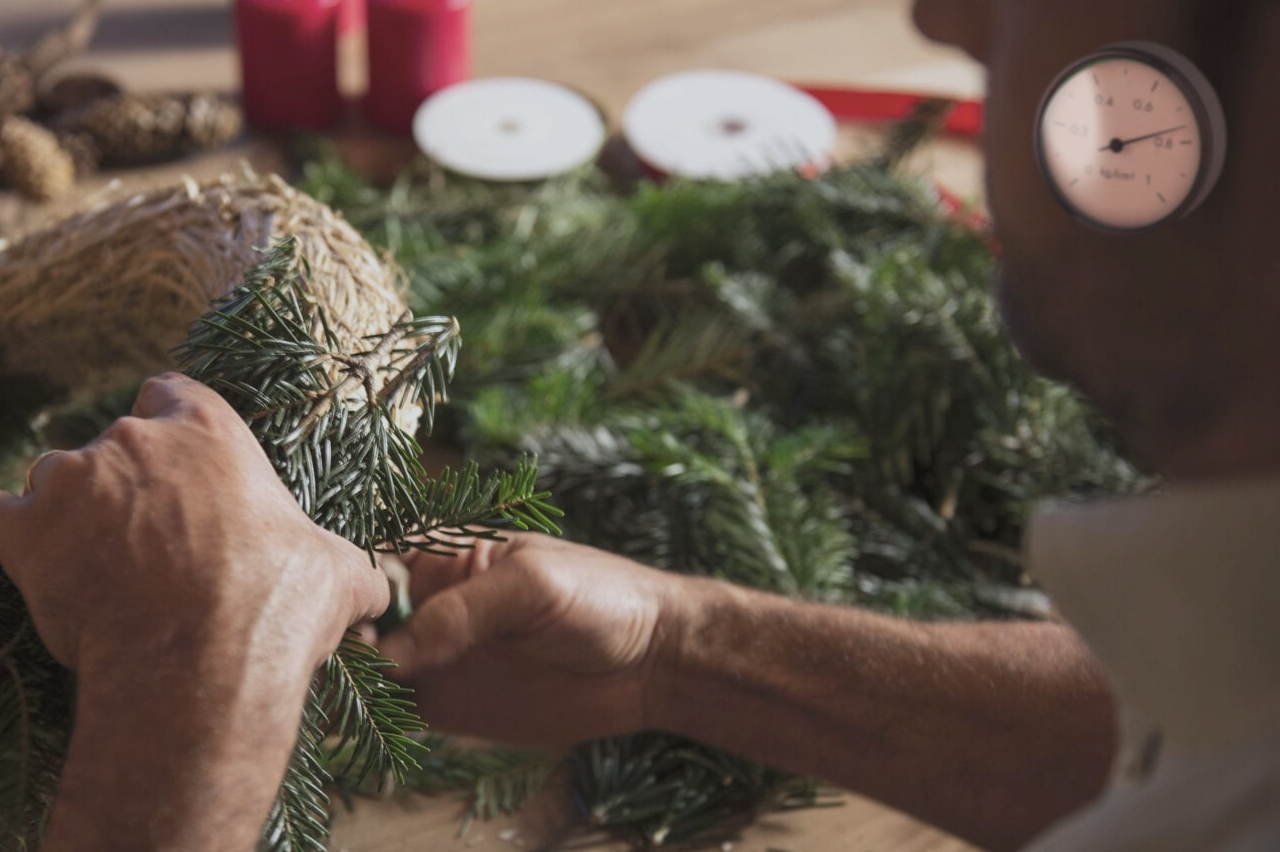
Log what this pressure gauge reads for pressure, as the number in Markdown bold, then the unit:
**0.75** kg/cm²
